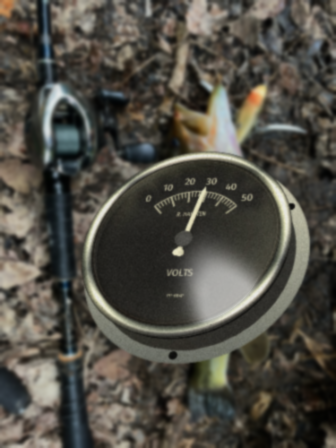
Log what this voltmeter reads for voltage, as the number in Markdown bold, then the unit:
**30** V
